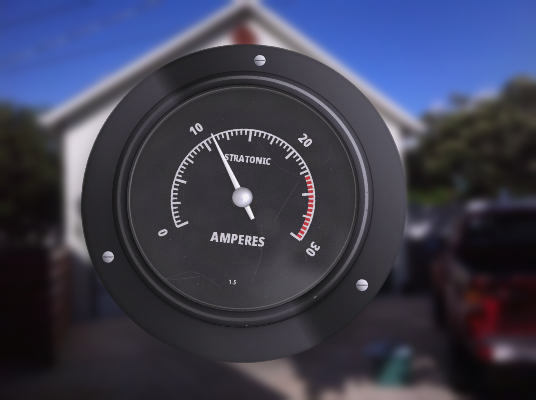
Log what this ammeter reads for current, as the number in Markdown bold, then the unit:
**11** A
